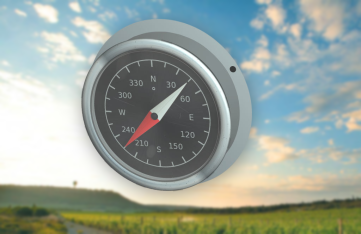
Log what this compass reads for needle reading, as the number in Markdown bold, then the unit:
**225** °
